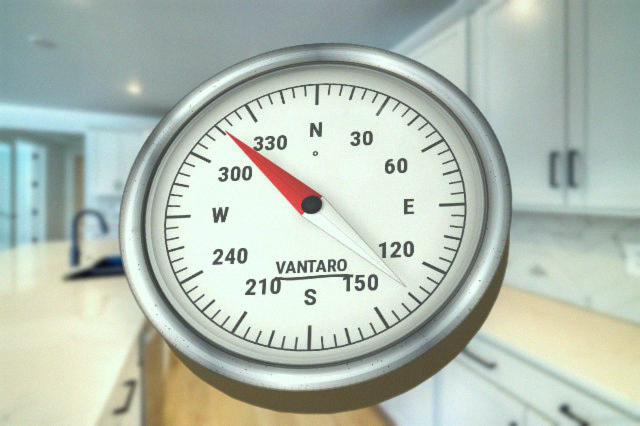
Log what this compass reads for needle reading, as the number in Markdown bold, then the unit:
**315** °
